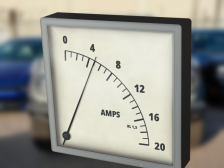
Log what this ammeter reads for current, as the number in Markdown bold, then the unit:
**5** A
